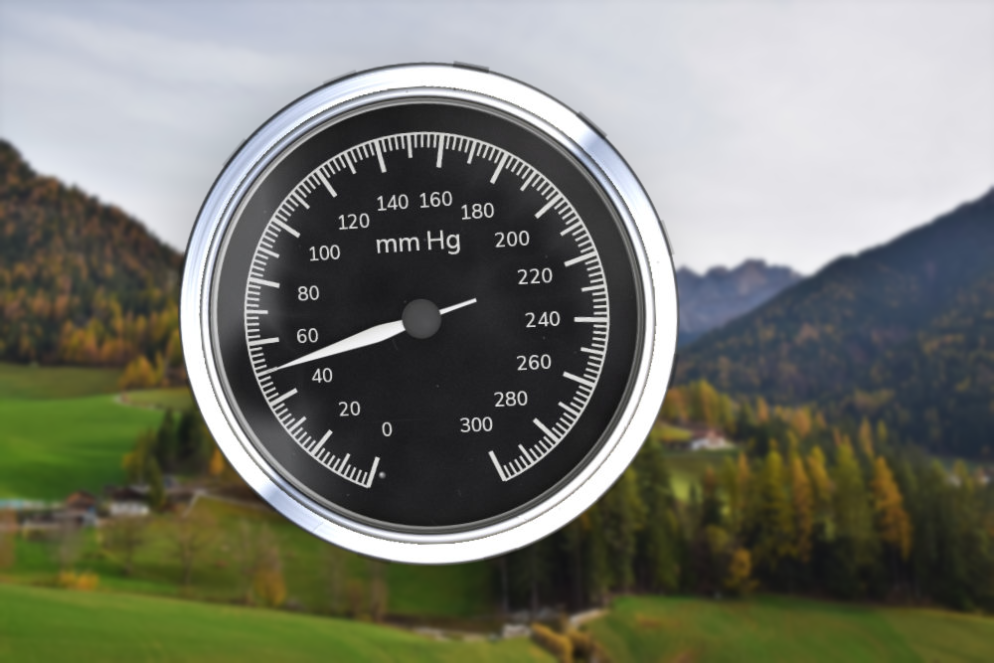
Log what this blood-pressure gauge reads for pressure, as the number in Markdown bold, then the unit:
**50** mmHg
